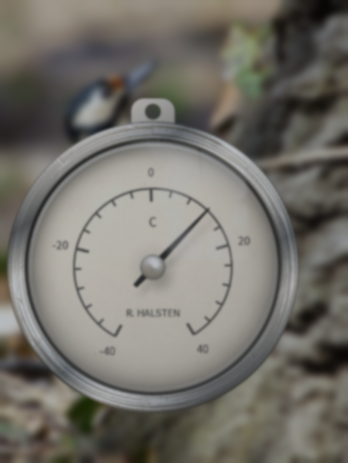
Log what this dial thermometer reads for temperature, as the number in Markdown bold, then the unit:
**12** °C
